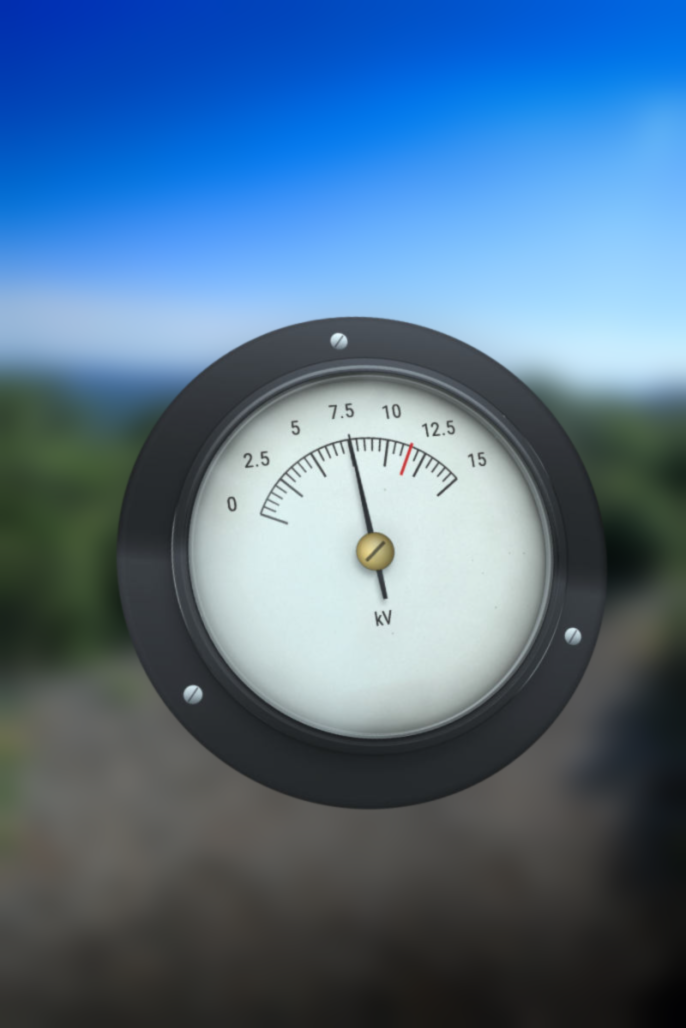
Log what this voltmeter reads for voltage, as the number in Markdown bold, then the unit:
**7.5** kV
